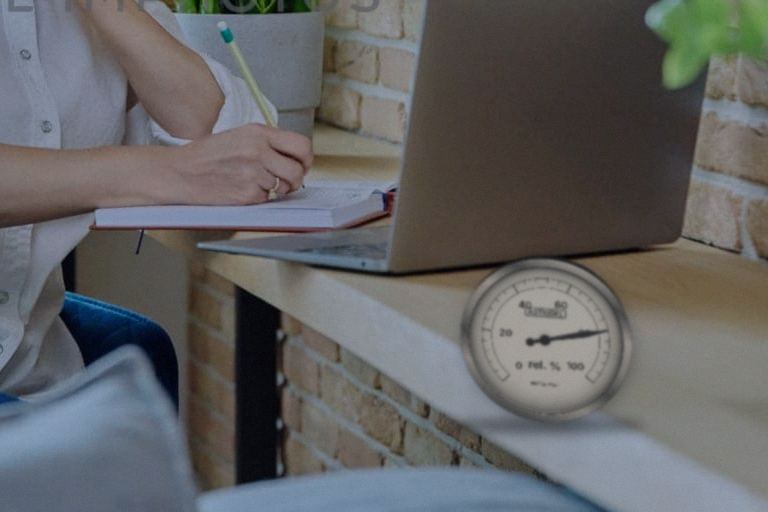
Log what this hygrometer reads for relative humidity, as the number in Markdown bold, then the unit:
**80** %
